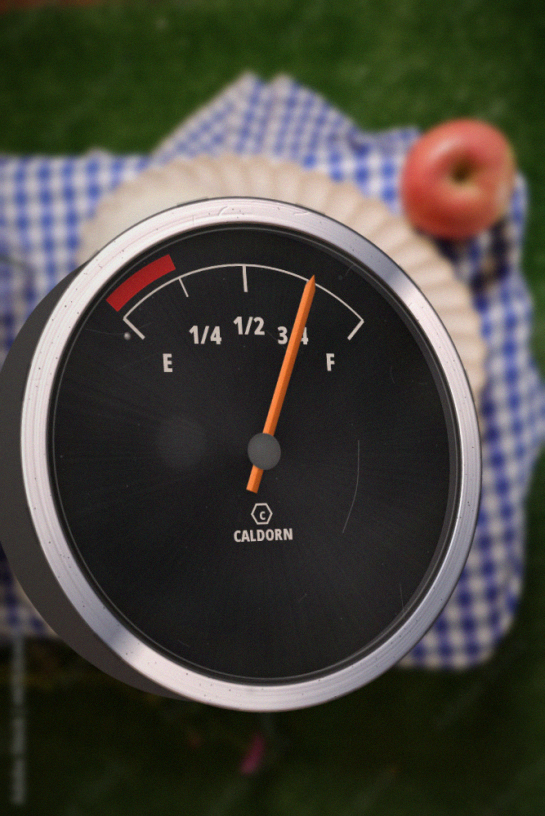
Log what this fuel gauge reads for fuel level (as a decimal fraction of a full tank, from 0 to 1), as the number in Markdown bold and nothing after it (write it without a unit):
**0.75**
